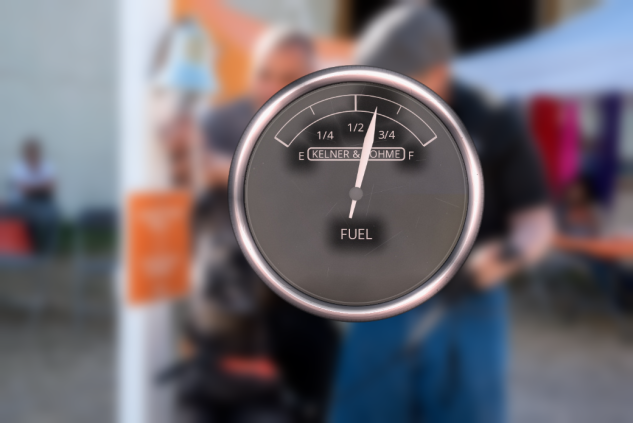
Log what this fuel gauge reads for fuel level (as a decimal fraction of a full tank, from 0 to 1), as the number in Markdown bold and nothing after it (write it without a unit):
**0.625**
